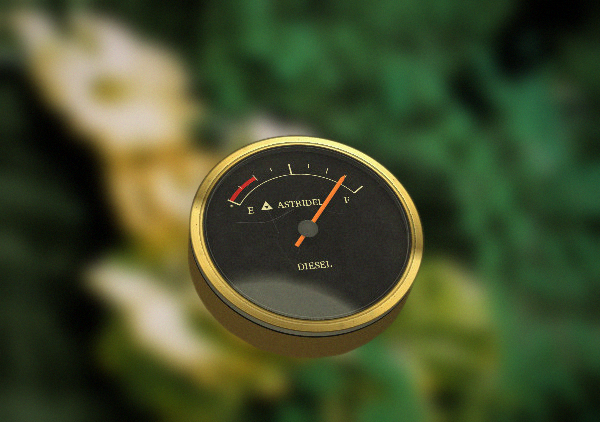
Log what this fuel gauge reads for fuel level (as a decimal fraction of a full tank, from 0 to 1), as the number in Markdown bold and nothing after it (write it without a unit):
**0.875**
